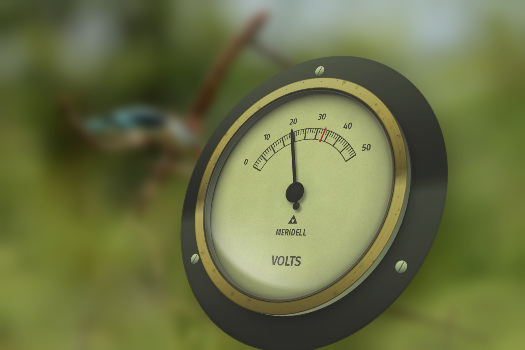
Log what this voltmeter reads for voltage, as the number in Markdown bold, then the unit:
**20** V
